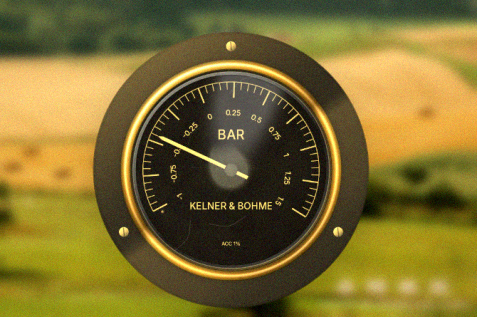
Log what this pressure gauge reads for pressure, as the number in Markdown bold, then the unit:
**-0.45** bar
